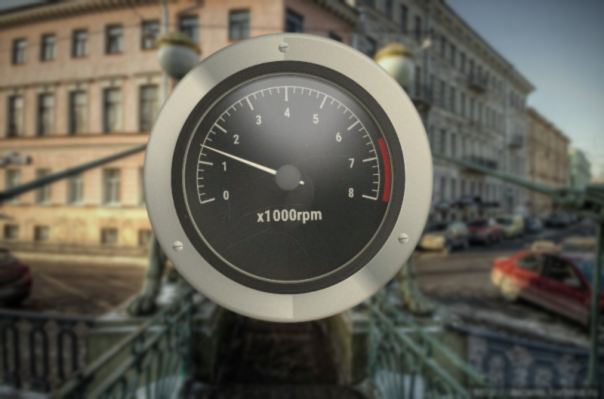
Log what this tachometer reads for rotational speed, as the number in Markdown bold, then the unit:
**1400** rpm
